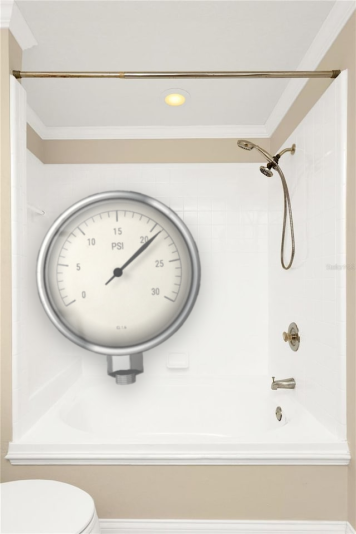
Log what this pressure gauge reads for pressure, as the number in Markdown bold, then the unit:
**21** psi
